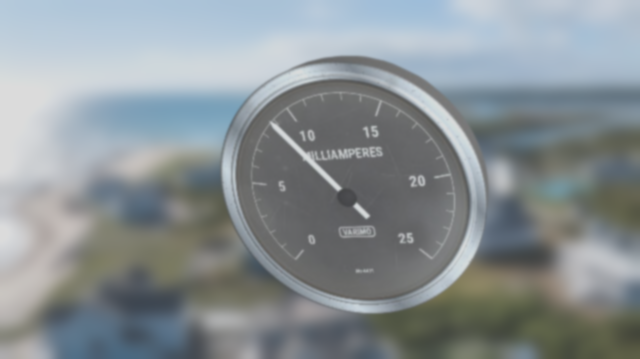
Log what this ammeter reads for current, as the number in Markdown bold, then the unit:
**9** mA
